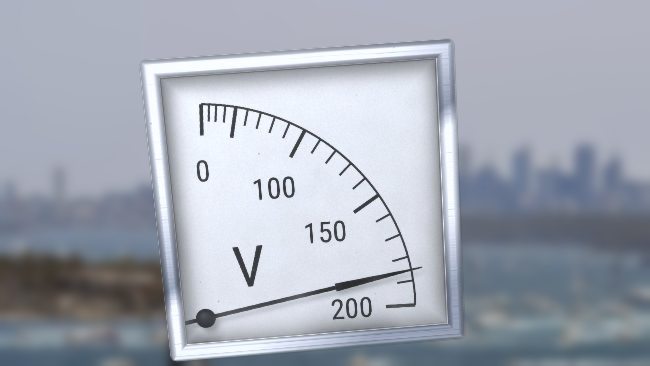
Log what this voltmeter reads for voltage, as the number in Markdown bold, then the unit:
**185** V
